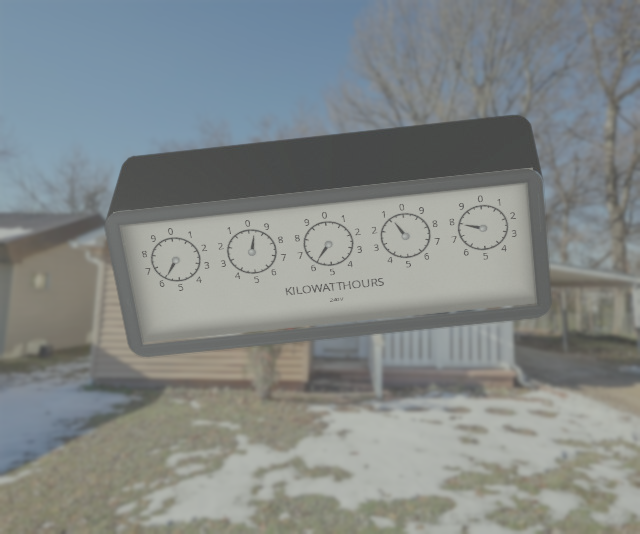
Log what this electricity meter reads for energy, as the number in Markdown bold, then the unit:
**59608** kWh
